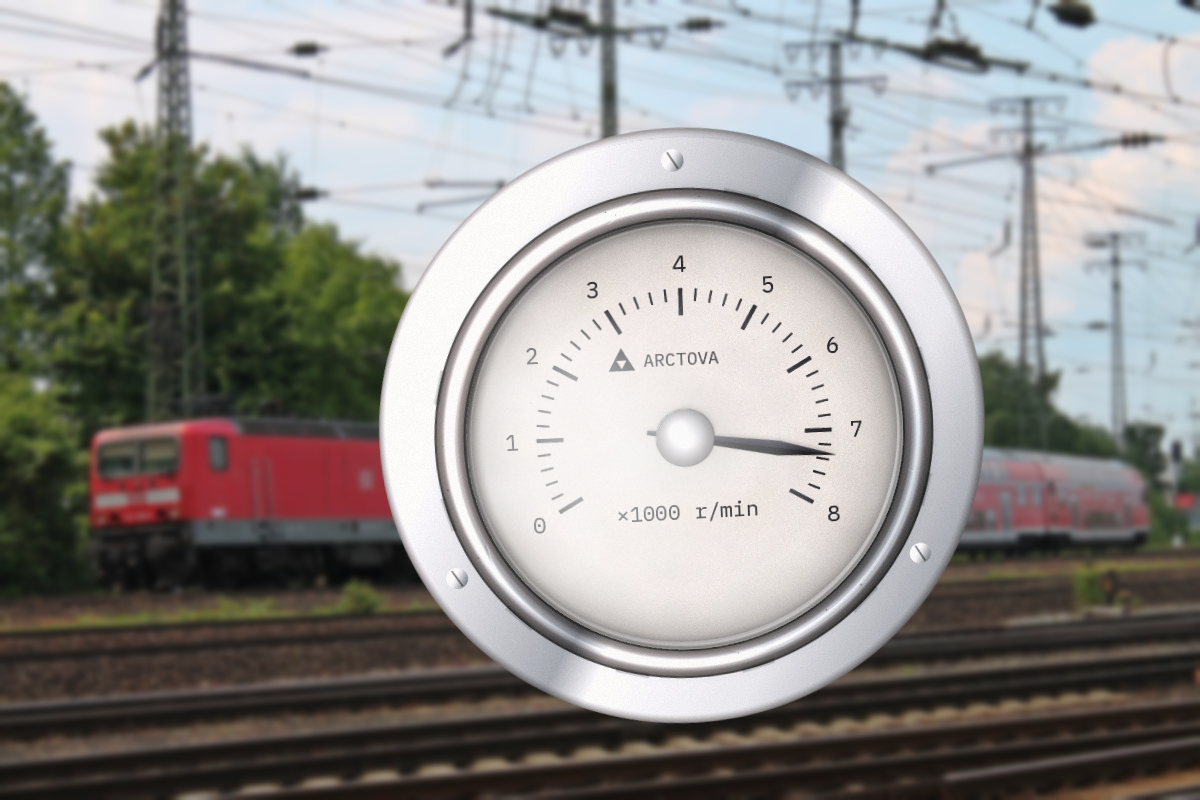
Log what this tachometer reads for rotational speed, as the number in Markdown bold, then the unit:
**7300** rpm
